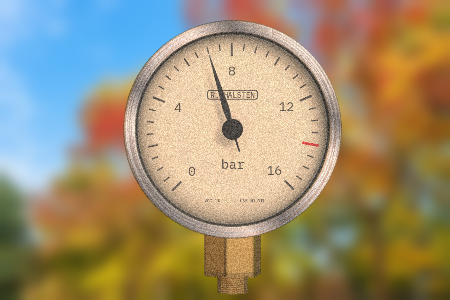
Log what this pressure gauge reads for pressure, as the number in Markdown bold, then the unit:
**7** bar
